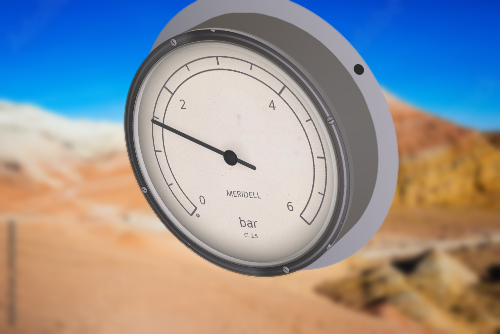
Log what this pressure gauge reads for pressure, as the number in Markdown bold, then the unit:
**1.5** bar
